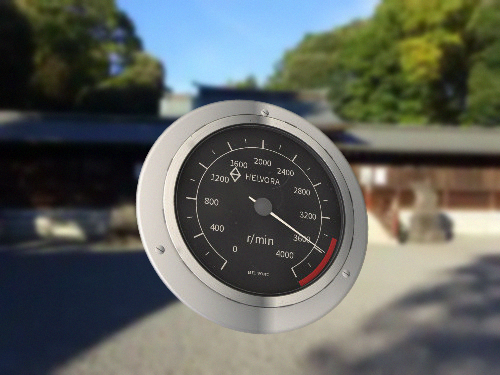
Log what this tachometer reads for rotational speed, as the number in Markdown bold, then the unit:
**3600** rpm
